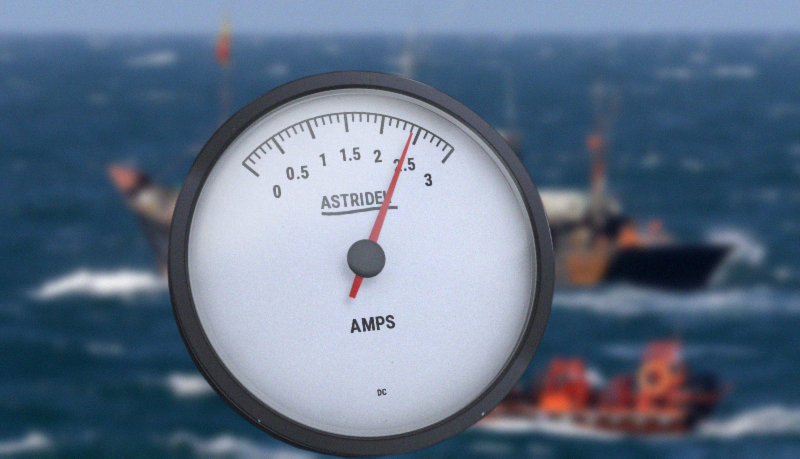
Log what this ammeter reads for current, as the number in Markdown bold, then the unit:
**2.4** A
